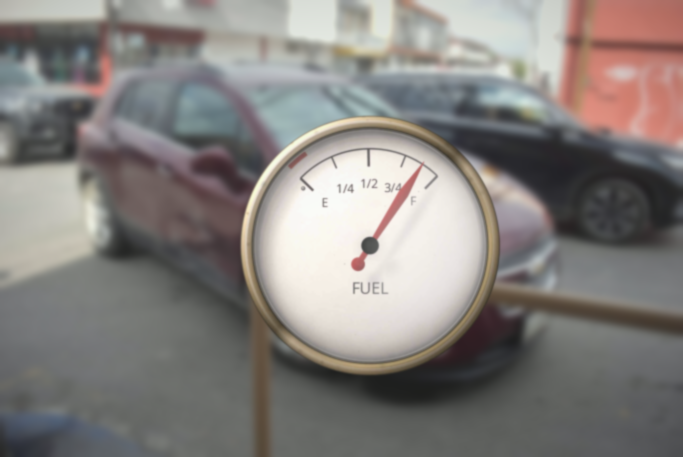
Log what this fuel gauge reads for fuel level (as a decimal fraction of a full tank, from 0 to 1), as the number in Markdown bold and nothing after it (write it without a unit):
**0.875**
